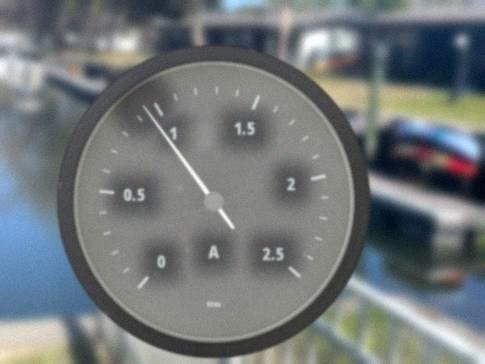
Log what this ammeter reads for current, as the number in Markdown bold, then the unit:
**0.95** A
